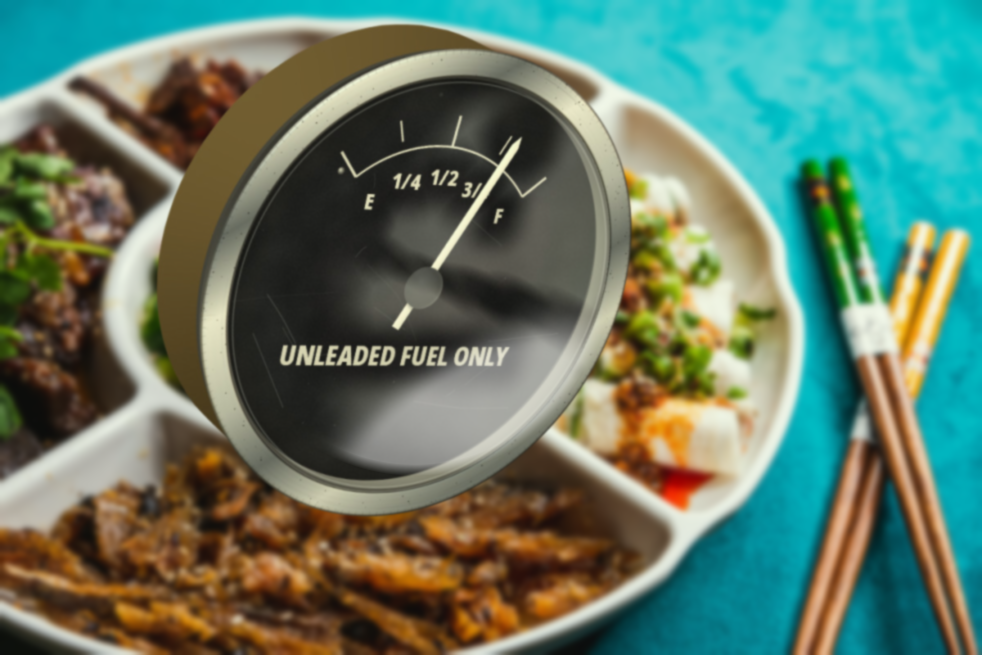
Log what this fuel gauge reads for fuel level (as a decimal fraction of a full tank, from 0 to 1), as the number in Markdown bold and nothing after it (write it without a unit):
**0.75**
